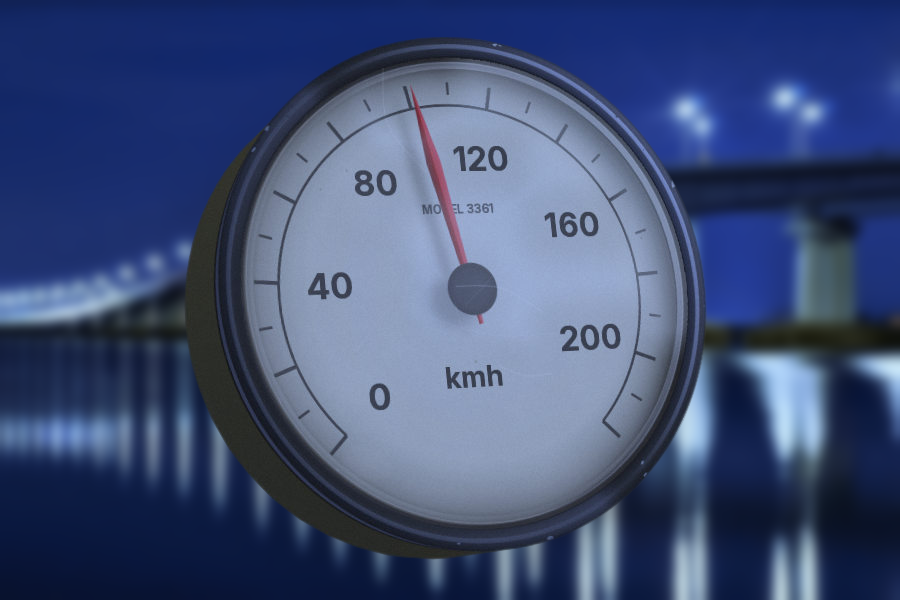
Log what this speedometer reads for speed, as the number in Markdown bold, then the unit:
**100** km/h
